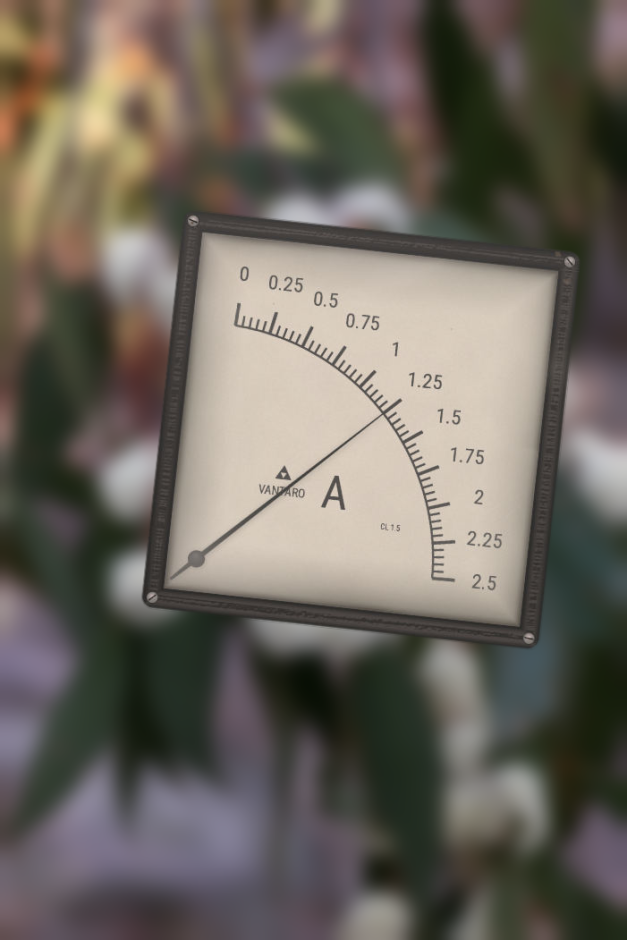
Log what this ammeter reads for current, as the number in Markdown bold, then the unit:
**1.25** A
